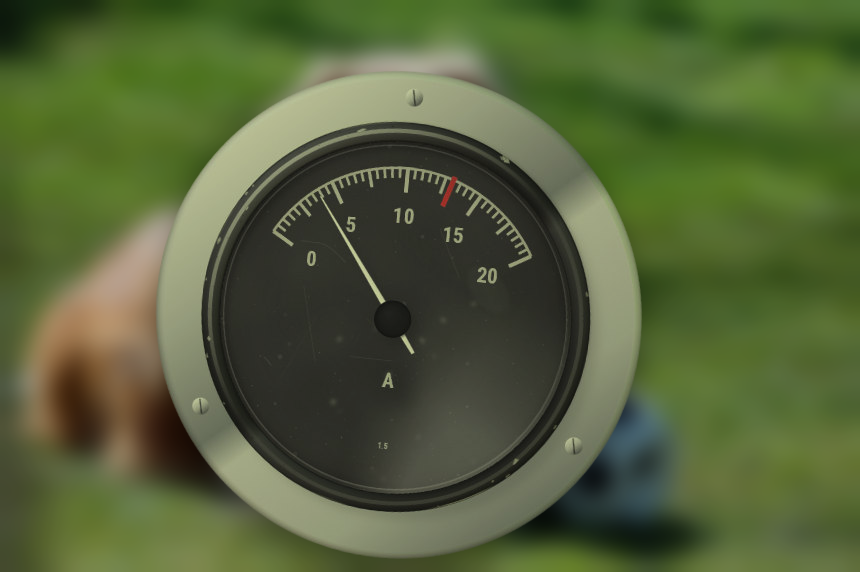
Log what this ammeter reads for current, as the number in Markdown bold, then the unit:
**4** A
